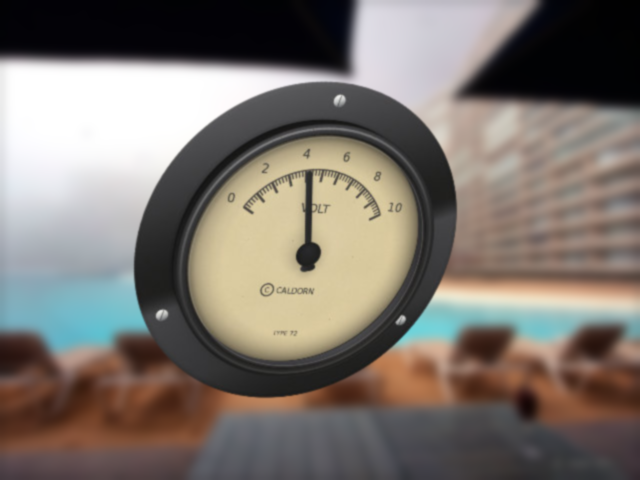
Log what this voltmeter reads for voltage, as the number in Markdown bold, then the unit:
**4** V
